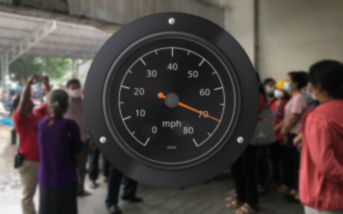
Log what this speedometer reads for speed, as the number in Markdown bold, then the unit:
**70** mph
